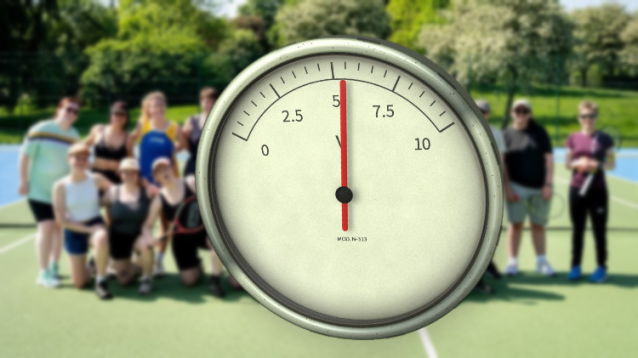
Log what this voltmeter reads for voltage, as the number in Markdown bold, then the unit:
**5.5** V
